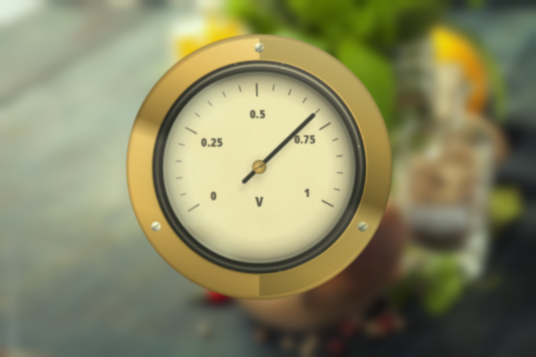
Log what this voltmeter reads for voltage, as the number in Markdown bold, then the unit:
**0.7** V
